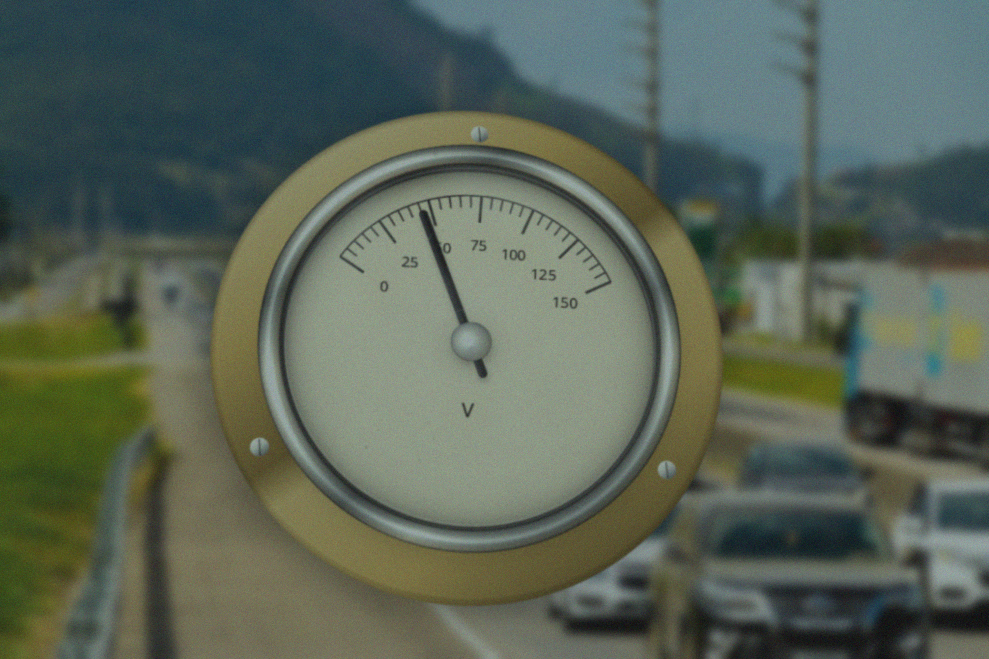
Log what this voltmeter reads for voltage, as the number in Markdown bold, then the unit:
**45** V
